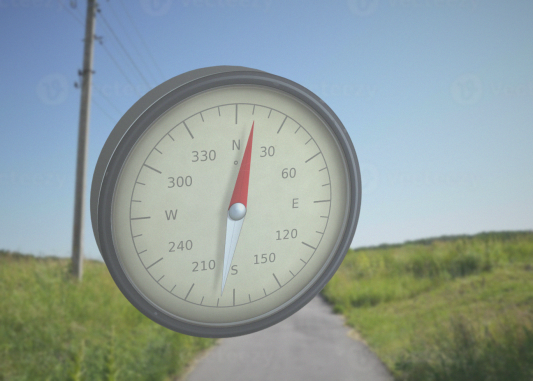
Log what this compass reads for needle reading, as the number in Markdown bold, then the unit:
**10** °
